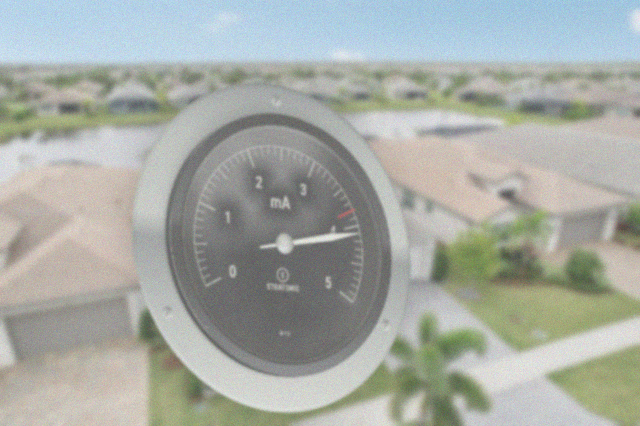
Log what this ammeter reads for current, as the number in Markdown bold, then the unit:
**4.1** mA
